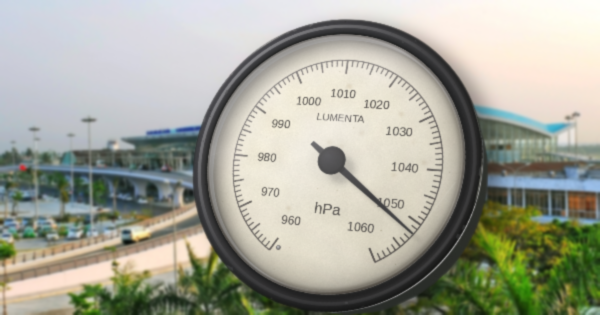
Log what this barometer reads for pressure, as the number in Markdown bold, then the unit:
**1052** hPa
